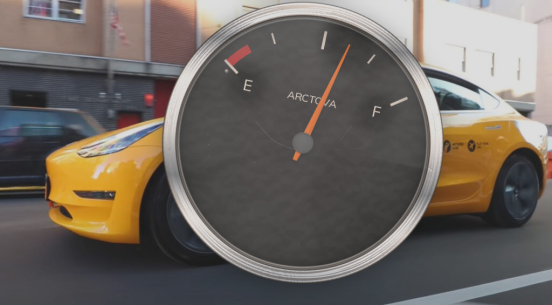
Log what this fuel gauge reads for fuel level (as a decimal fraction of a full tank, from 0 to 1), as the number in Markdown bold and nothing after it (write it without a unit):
**0.625**
